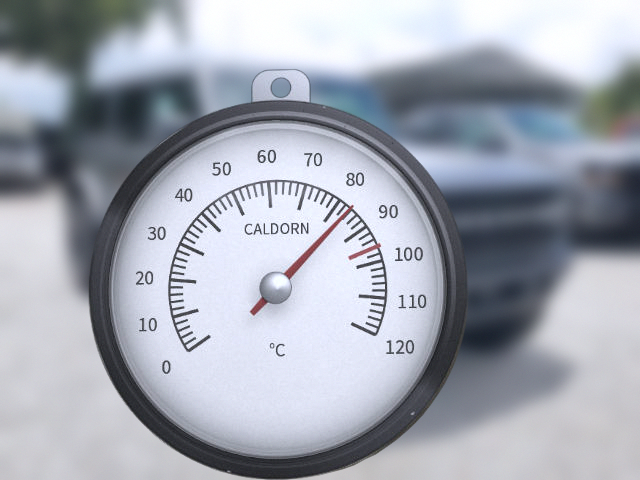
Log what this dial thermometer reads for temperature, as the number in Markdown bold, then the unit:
**84** °C
